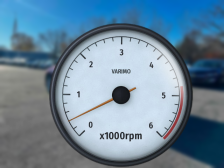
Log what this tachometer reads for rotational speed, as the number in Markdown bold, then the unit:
**400** rpm
